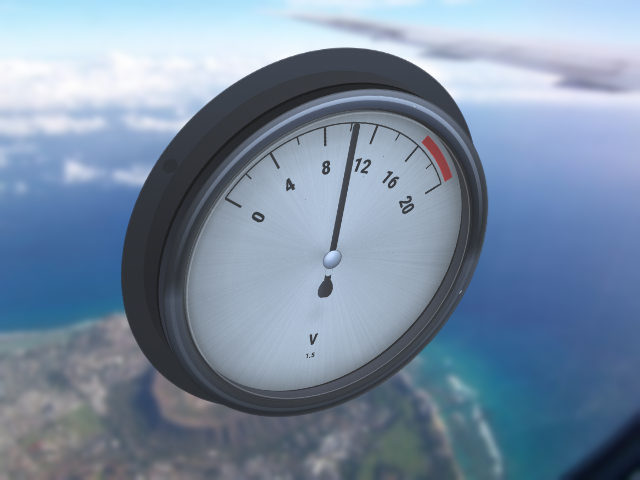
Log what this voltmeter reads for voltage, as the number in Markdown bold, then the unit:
**10** V
